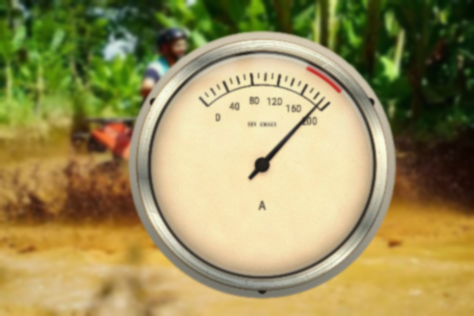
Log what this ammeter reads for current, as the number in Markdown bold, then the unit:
**190** A
